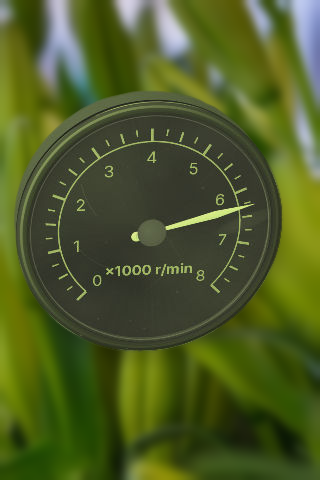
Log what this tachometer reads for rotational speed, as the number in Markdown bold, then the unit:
**6250** rpm
